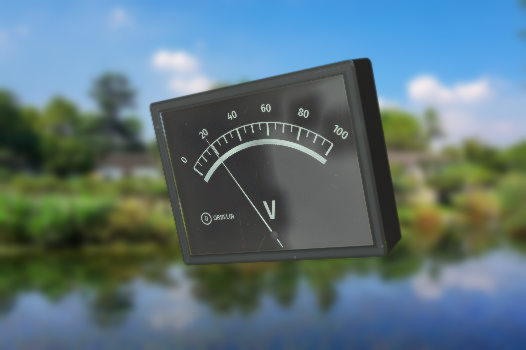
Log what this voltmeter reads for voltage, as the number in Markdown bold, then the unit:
**20** V
